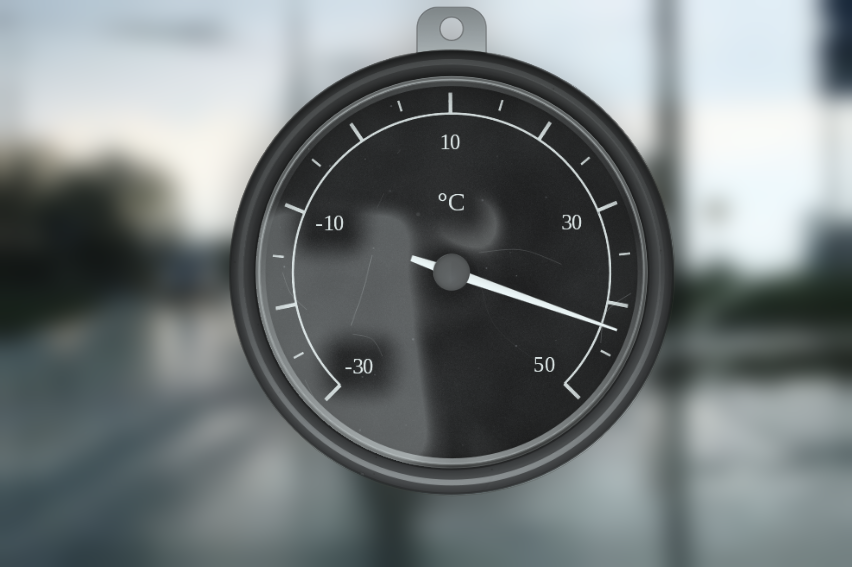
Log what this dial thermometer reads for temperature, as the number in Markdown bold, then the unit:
**42.5** °C
